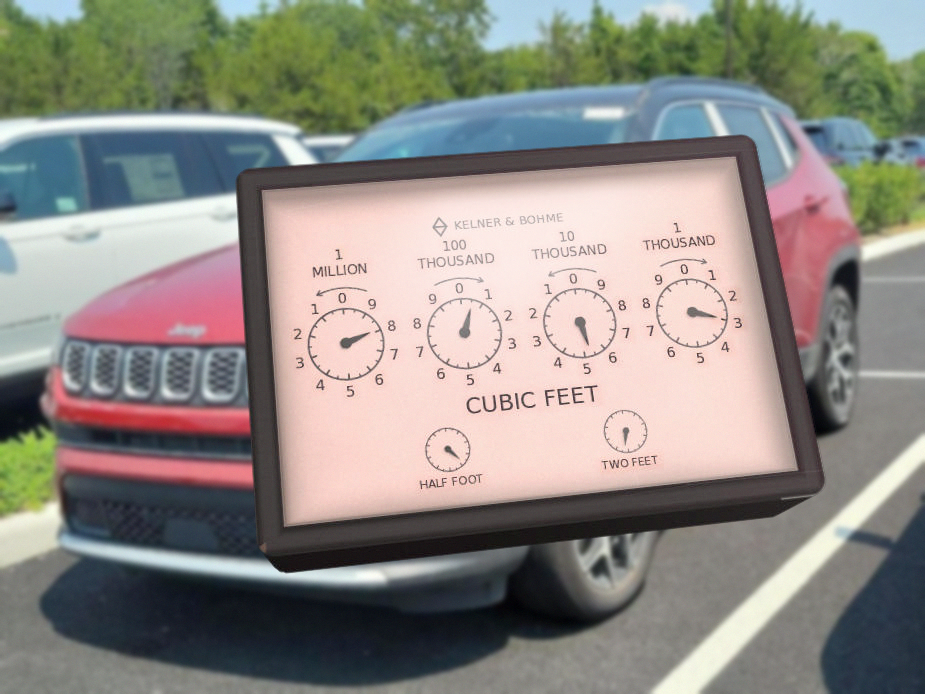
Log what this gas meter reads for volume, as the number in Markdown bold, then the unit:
**805300** ft³
